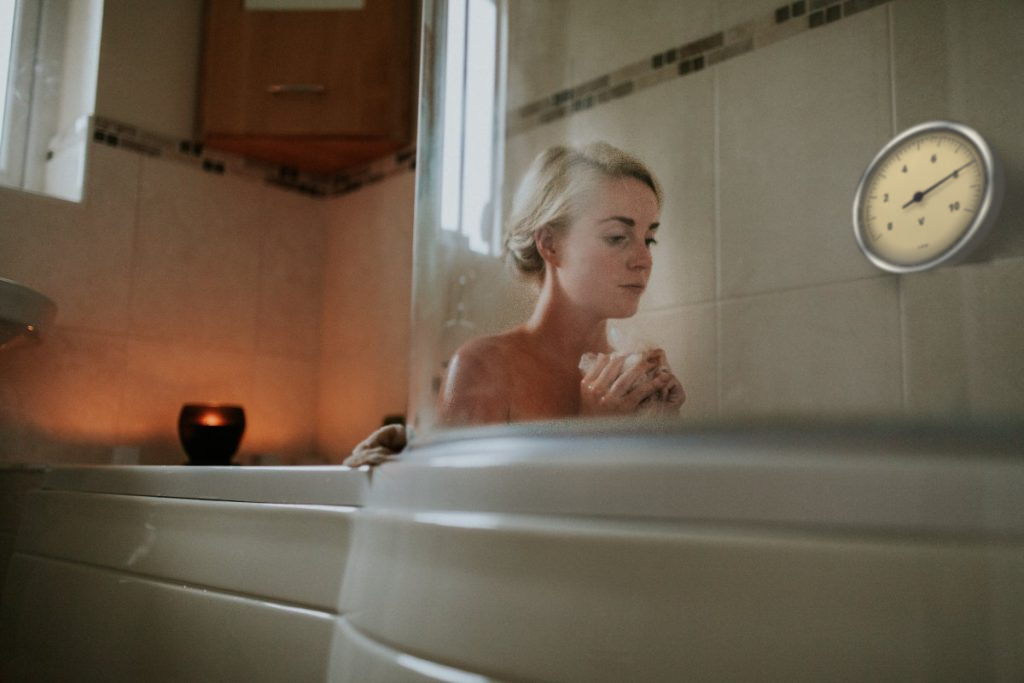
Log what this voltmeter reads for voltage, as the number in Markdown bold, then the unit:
**8** V
